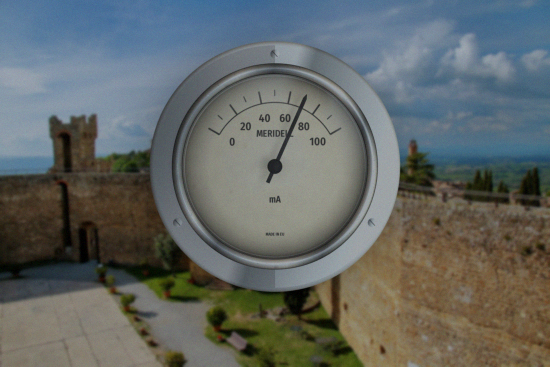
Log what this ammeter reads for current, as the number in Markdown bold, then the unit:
**70** mA
